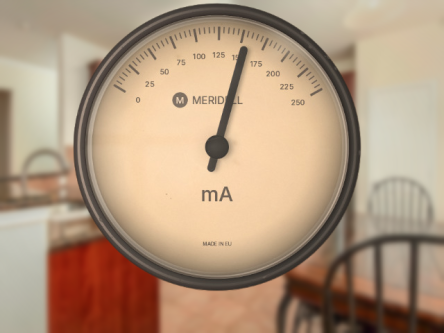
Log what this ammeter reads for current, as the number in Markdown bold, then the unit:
**155** mA
